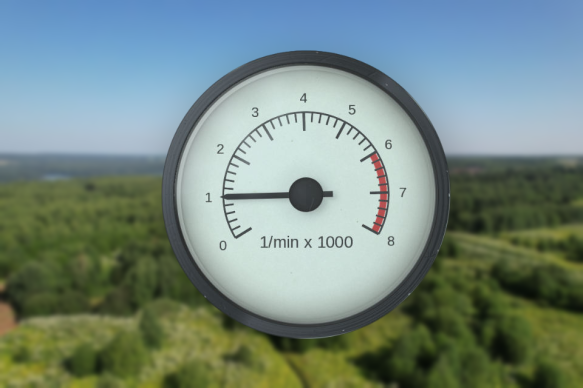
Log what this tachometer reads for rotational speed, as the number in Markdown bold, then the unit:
**1000** rpm
